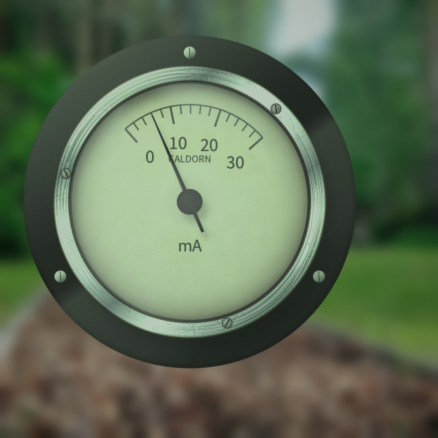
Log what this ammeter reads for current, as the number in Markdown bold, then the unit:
**6** mA
